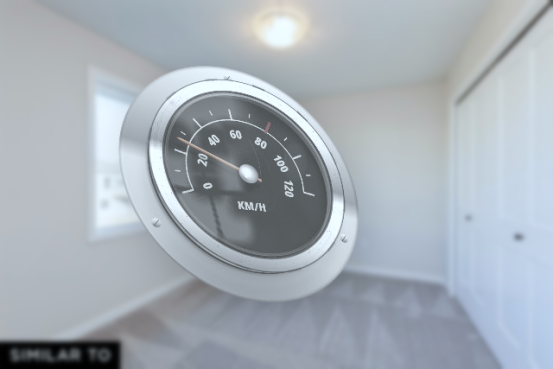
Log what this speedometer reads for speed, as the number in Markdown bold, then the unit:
**25** km/h
